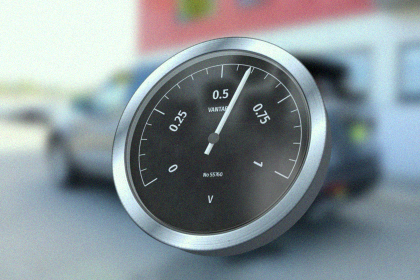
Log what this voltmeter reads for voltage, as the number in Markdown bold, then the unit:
**0.6** V
